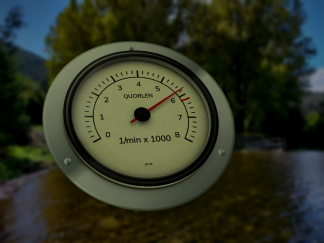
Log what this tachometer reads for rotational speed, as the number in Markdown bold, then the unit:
**5800** rpm
